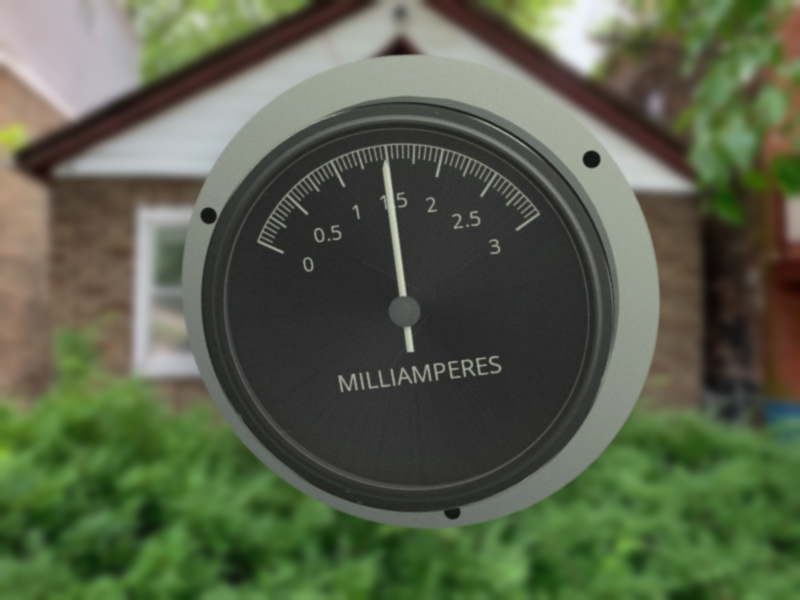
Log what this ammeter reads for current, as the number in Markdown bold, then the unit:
**1.5** mA
